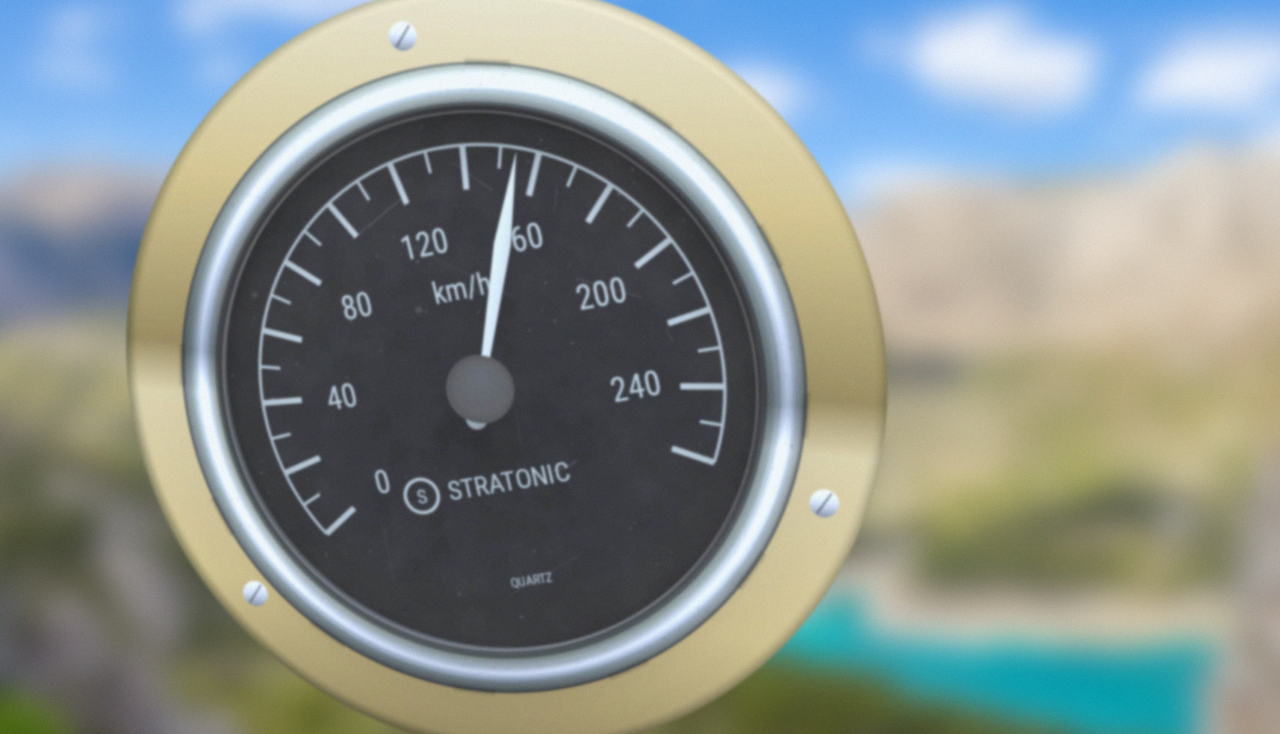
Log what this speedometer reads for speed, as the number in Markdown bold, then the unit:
**155** km/h
